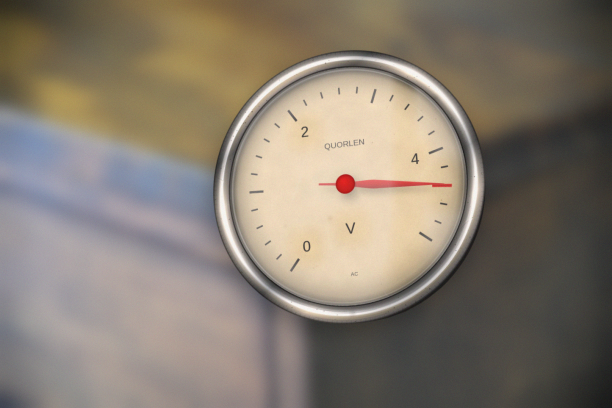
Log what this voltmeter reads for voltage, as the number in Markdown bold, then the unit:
**4.4** V
